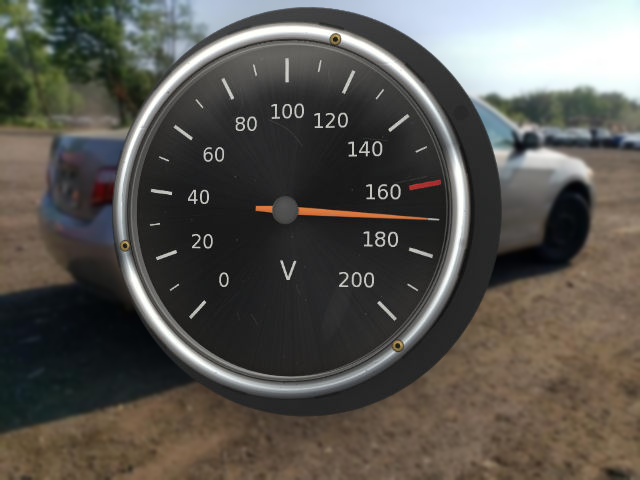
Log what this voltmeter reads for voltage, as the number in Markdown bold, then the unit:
**170** V
